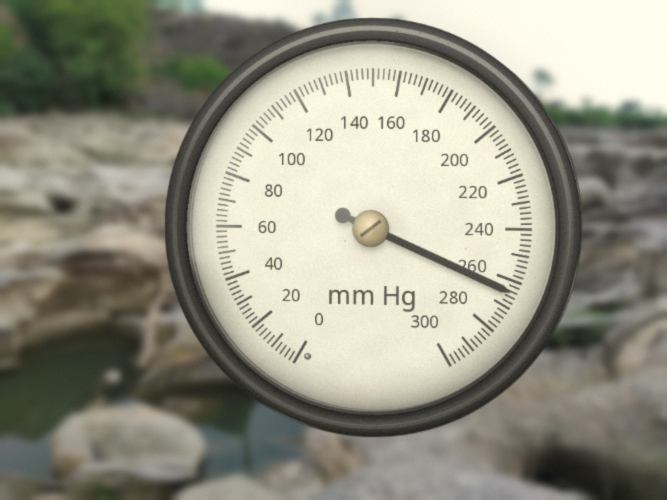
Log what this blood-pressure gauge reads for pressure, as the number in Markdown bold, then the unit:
**264** mmHg
